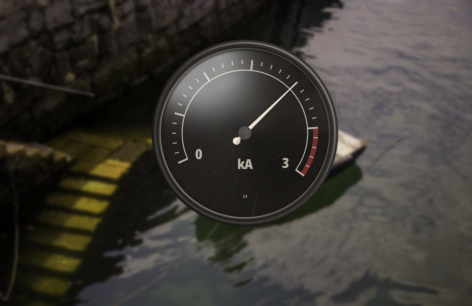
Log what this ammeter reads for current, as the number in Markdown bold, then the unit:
**2** kA
